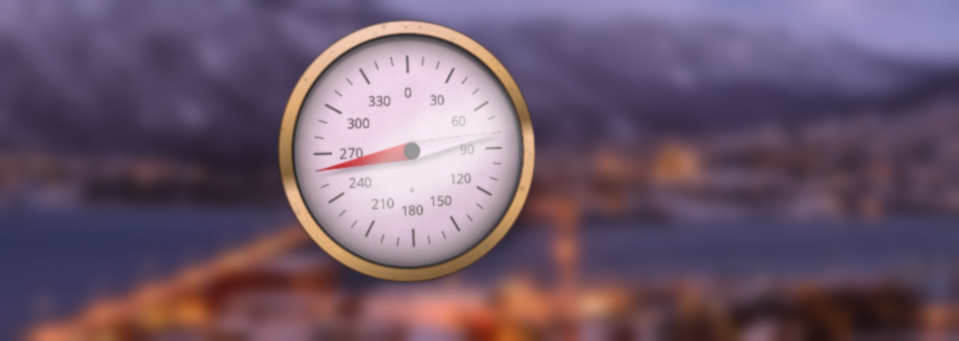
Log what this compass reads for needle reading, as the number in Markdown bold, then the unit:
**260** °
